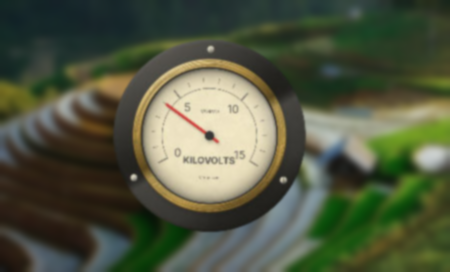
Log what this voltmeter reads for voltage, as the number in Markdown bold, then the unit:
**4** kV
